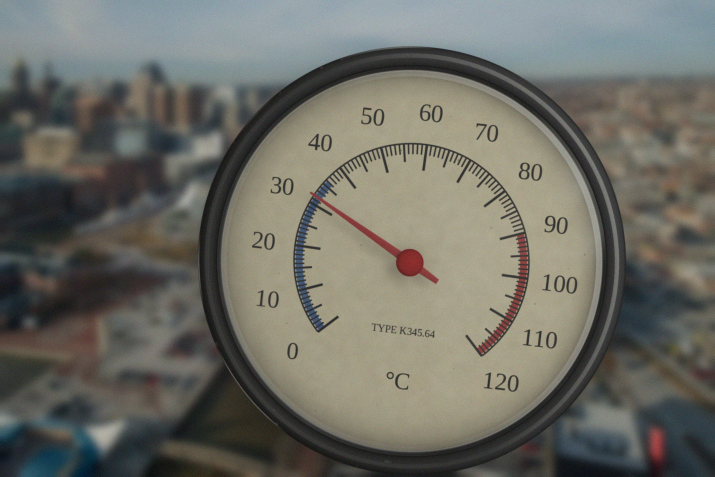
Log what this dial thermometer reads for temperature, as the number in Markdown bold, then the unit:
**32** °C
